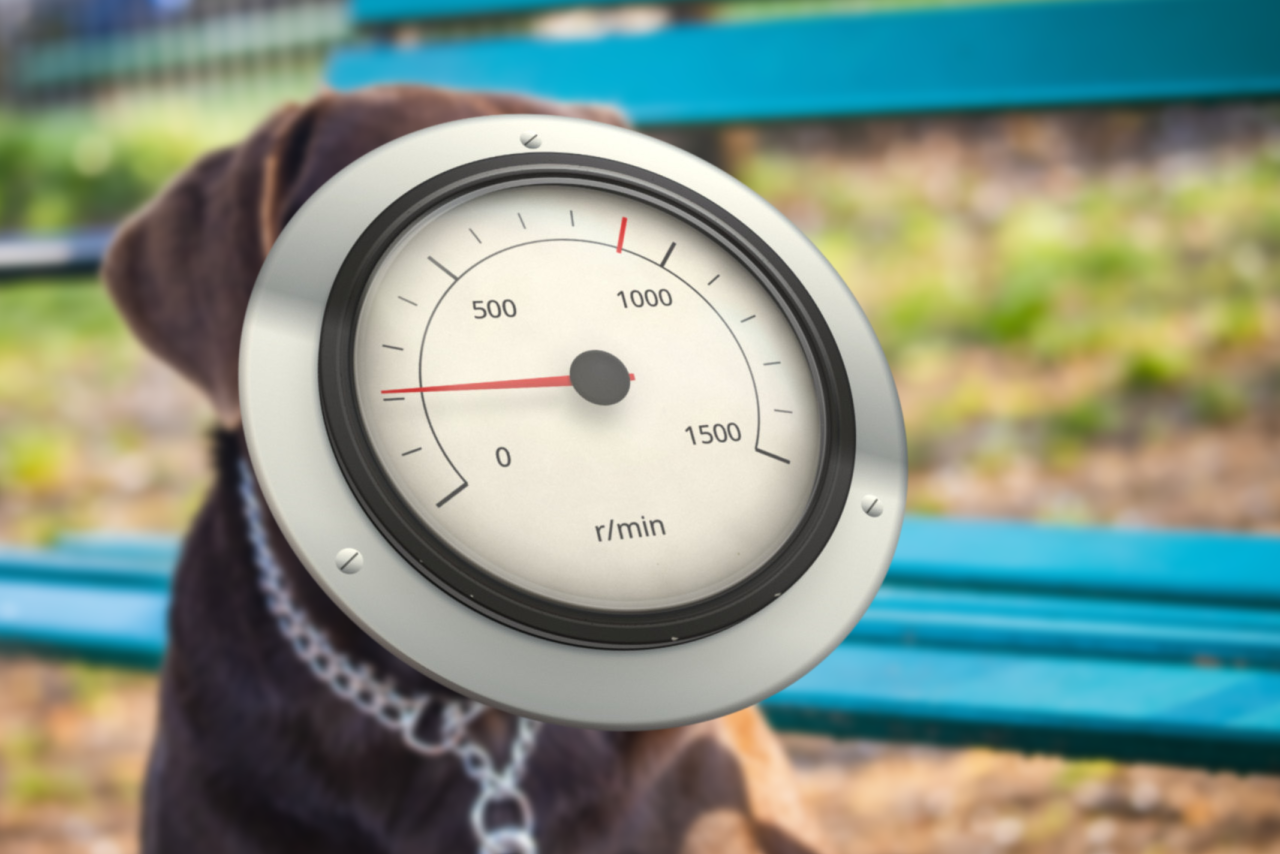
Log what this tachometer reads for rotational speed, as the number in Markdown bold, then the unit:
**200** rpm
